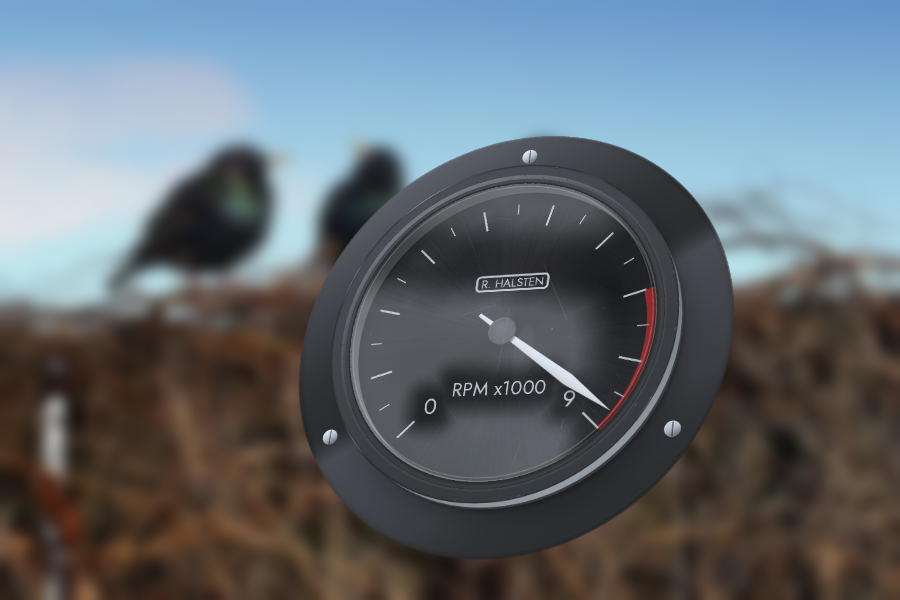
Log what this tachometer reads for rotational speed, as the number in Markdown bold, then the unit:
**8750** rpm
